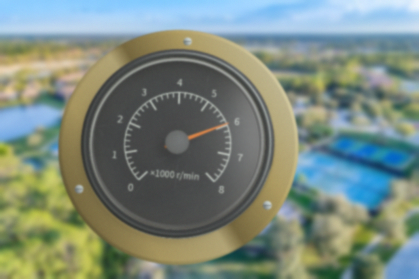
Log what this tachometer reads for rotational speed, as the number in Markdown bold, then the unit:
**6000** rpm
